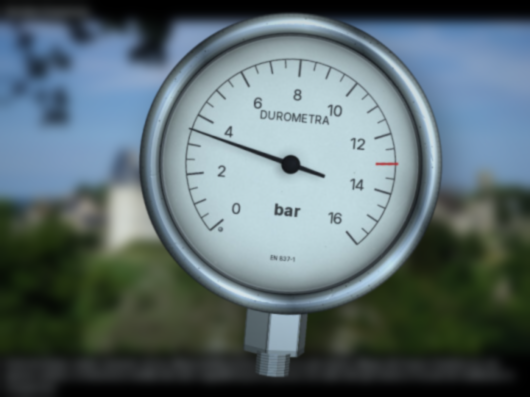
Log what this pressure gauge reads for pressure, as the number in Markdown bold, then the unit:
**3.5** bar
